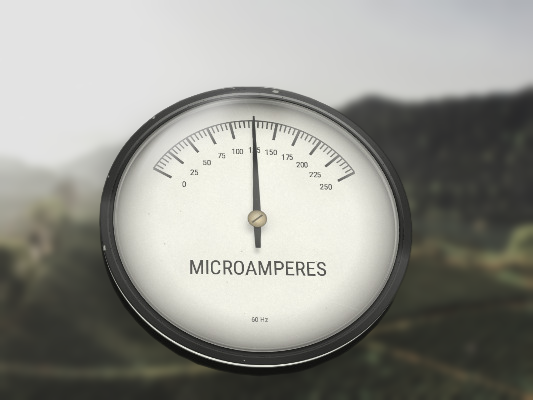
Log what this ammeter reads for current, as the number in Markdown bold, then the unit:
**125** µA
